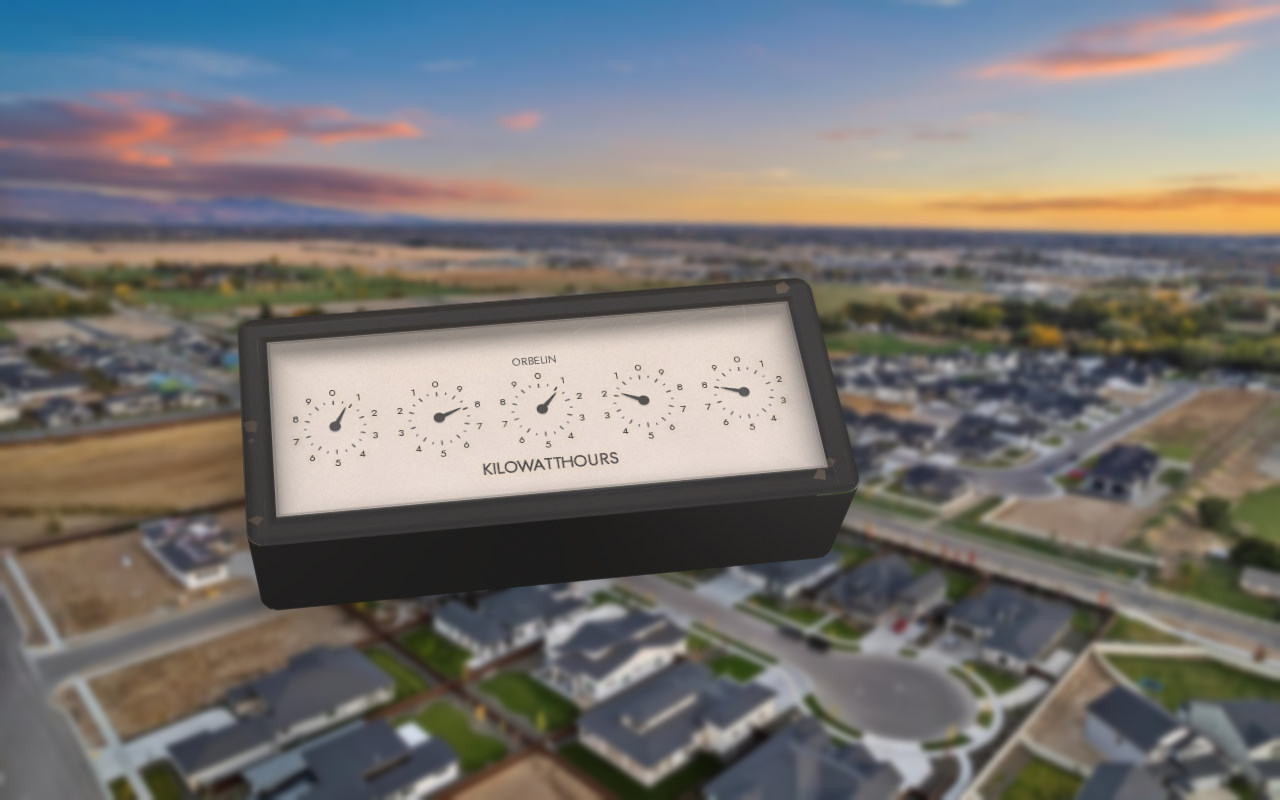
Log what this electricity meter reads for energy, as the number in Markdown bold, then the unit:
**8118** kWh
